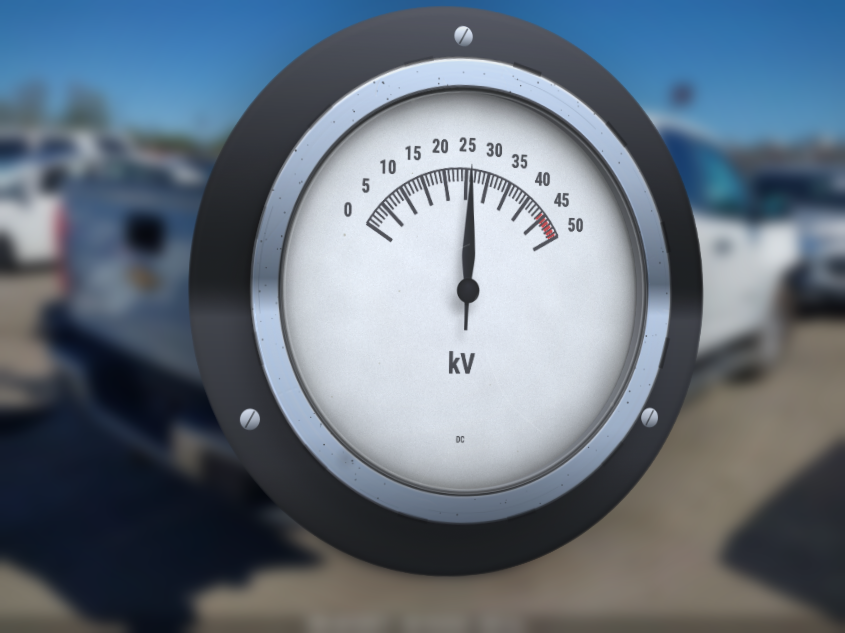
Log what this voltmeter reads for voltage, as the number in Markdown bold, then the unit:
**25** kV
